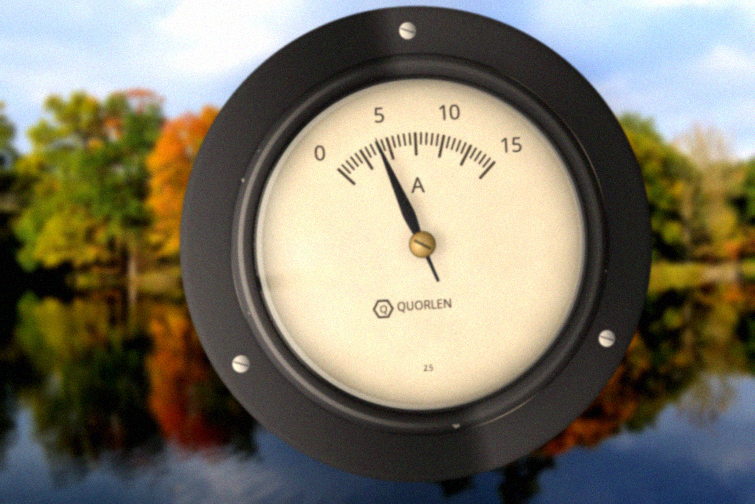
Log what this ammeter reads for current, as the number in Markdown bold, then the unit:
**4** A
